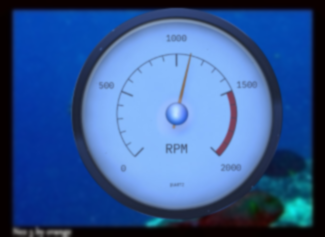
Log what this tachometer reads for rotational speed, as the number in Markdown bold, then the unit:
**1100** rpm
